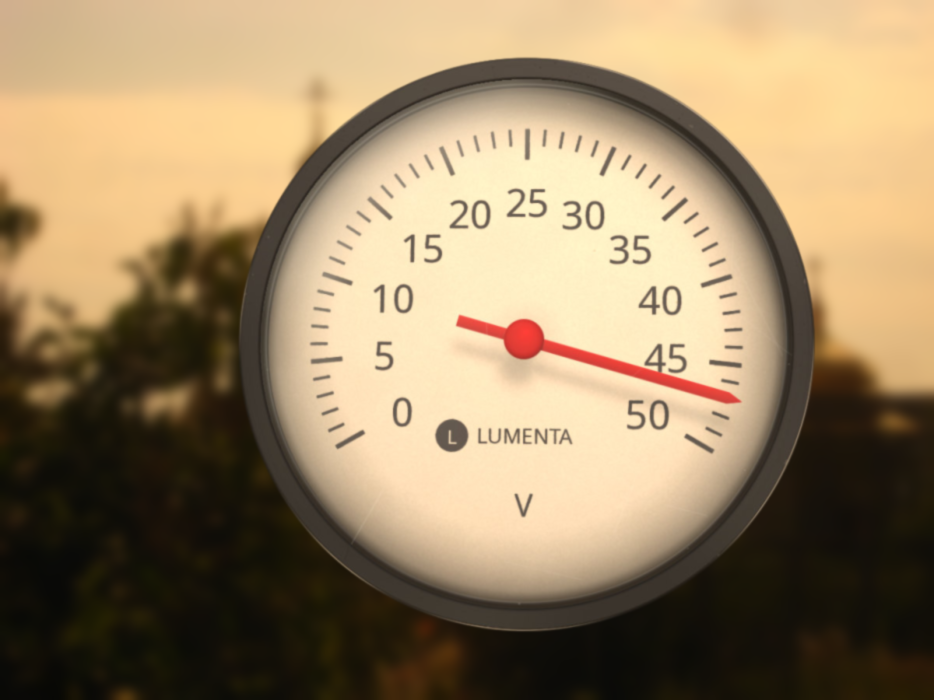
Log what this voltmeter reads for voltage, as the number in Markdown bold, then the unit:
**47** V
